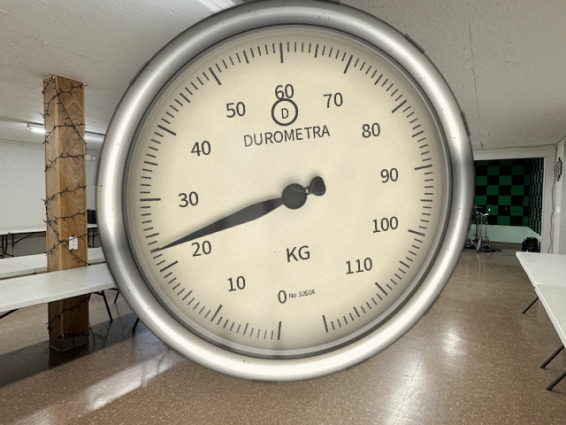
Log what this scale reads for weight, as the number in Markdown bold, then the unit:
**23** kg
